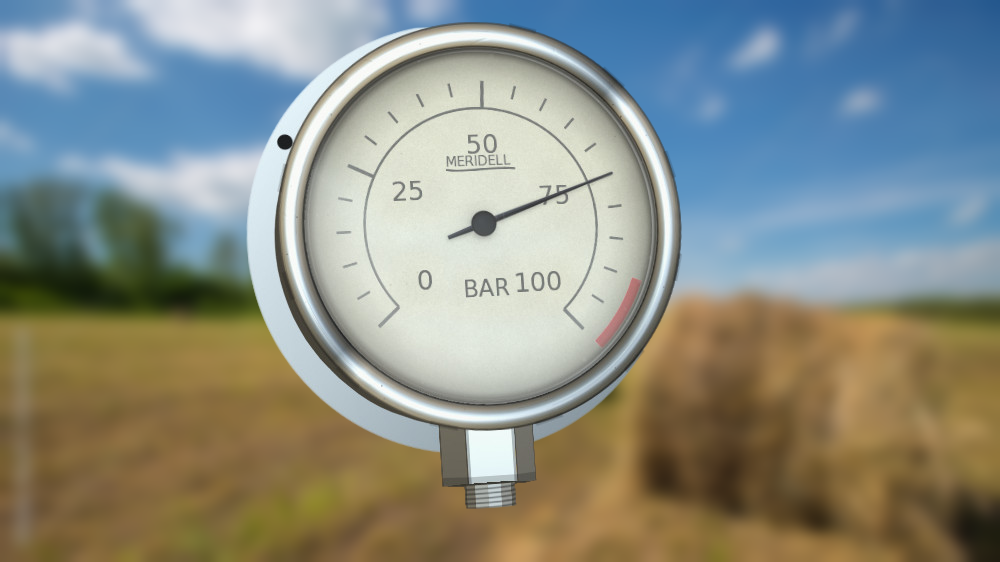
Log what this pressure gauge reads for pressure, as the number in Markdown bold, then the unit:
**75** bar
